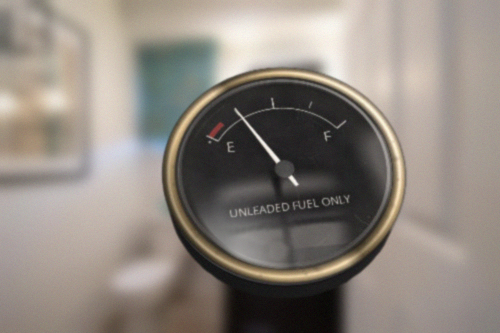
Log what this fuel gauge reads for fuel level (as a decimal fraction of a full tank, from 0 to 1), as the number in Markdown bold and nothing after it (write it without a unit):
**0.25**
